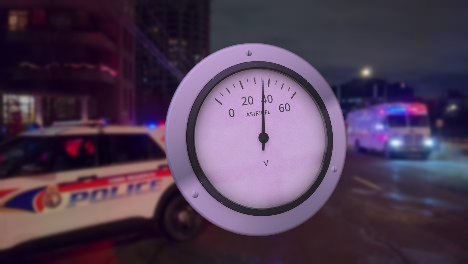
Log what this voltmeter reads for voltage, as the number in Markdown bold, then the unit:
**35** V
